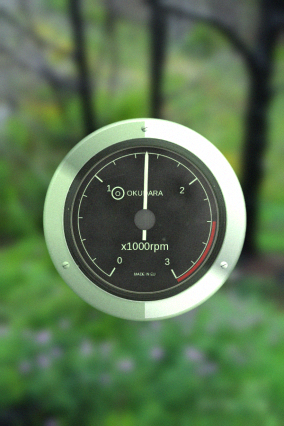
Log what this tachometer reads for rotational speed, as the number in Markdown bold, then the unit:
**1500** rpm
